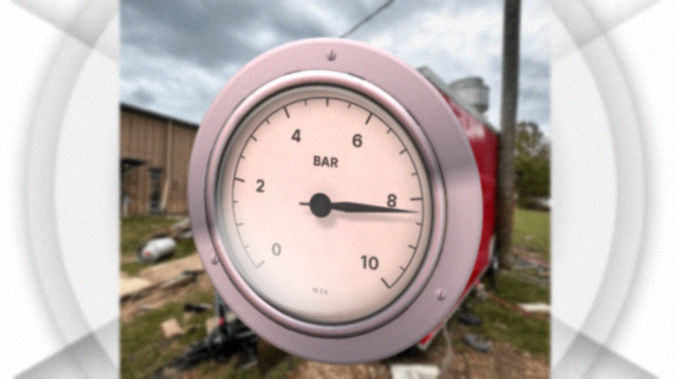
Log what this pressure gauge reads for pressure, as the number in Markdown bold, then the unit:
**8.25** bar
